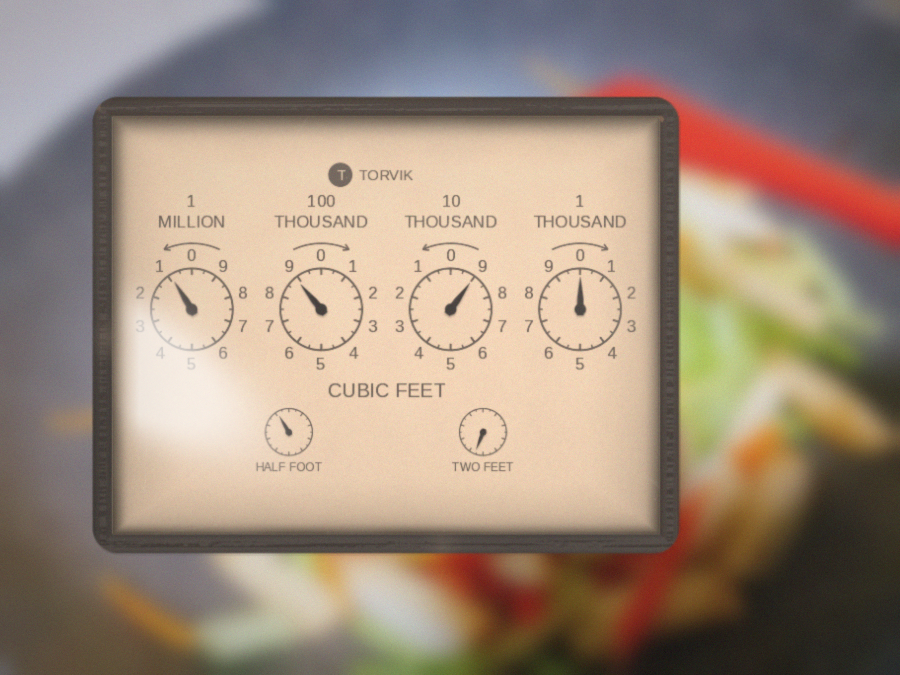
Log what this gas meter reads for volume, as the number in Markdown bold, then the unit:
**89000** ft³
